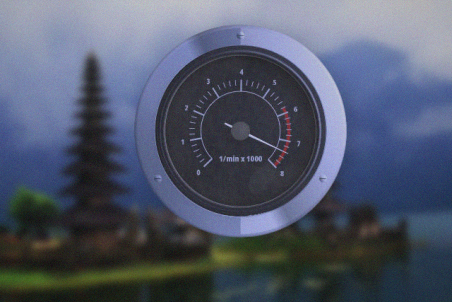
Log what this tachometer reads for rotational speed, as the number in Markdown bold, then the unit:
**7400** rpm
